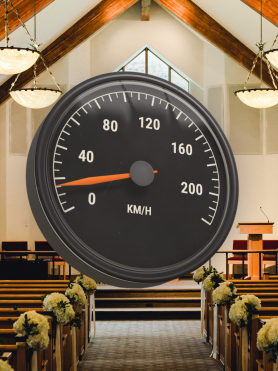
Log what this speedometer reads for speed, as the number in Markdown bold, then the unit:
**15** km/h
